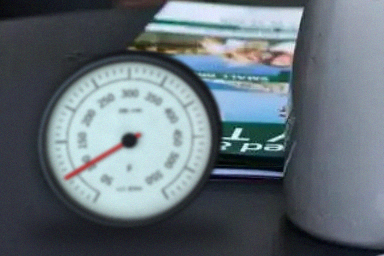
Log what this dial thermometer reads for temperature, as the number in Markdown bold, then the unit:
**100** °F
